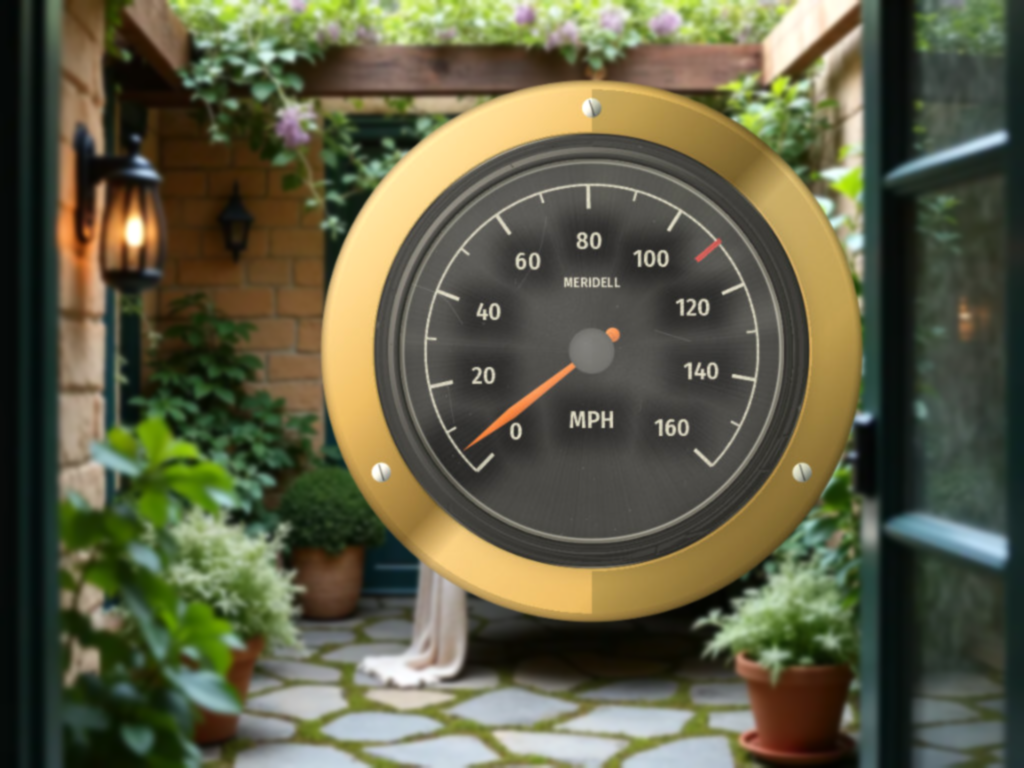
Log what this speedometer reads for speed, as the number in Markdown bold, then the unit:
**5** mph
